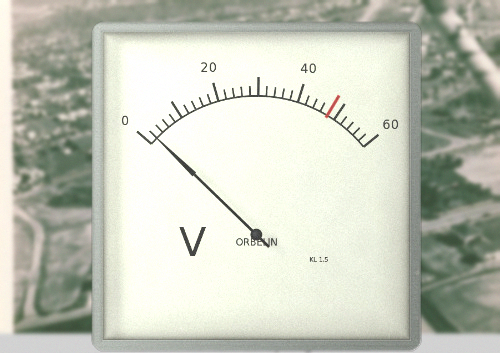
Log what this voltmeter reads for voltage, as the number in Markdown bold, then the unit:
**2** V
